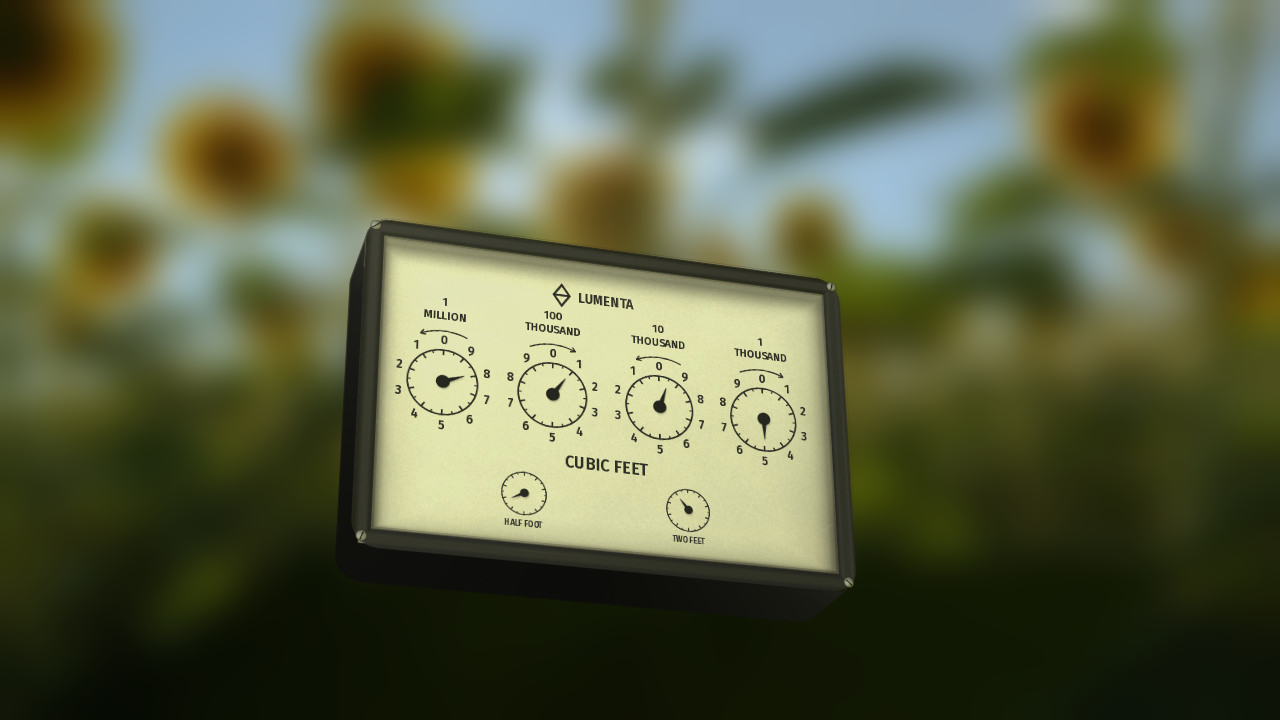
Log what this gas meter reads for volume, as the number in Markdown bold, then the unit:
**809500** ft³
